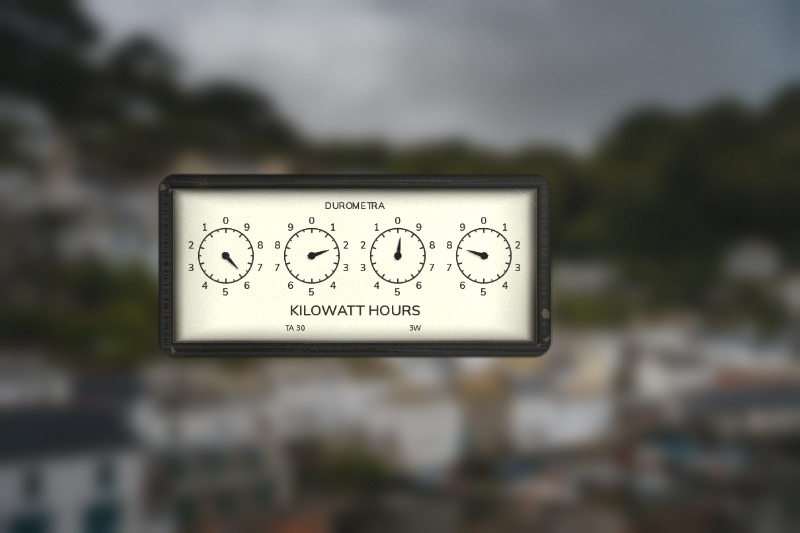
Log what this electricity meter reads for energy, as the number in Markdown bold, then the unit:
**6198** kWh
